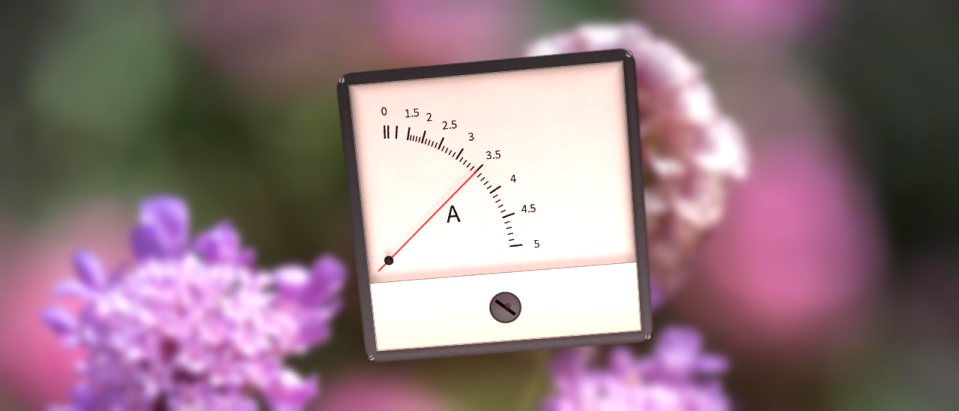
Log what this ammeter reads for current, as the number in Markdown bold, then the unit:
**3.5** A
